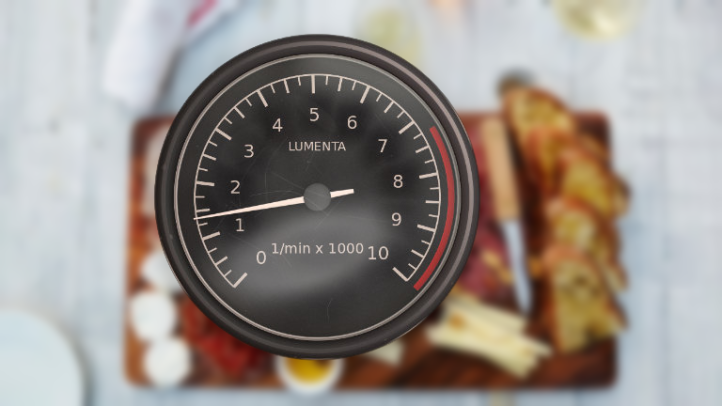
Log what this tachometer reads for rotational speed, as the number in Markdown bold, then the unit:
**1375** rpm
